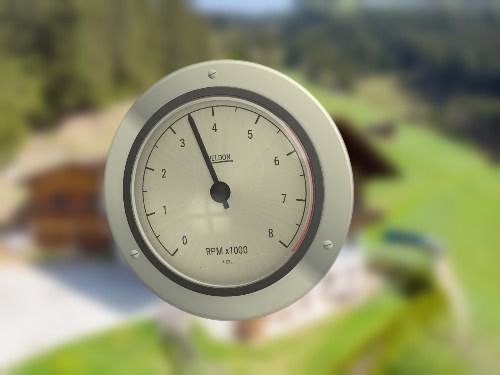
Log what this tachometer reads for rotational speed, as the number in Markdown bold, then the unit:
**3500** rpm
